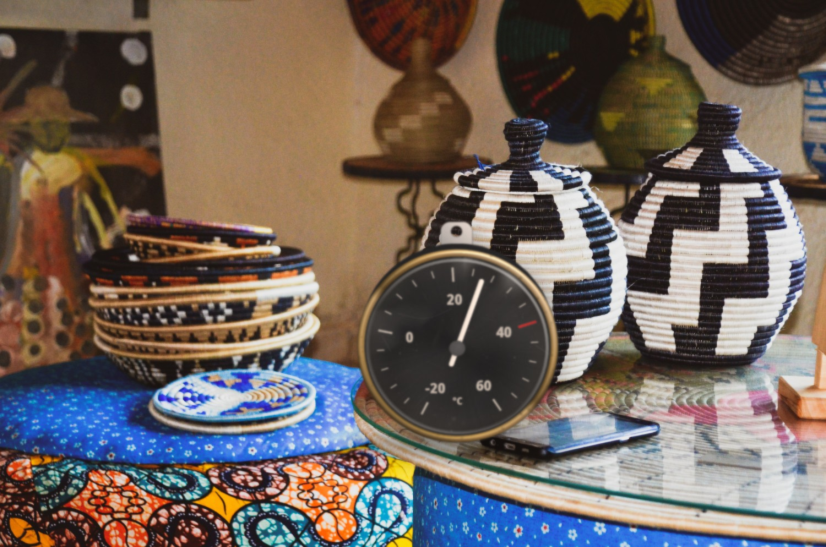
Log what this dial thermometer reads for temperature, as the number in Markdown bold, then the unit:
**26** °C
